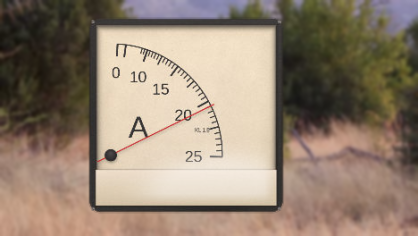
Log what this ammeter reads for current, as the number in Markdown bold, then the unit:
**20.5** A
